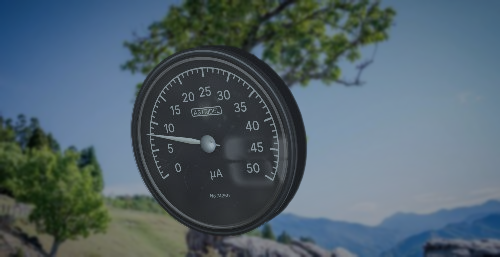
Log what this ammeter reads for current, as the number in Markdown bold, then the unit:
**8** µA
